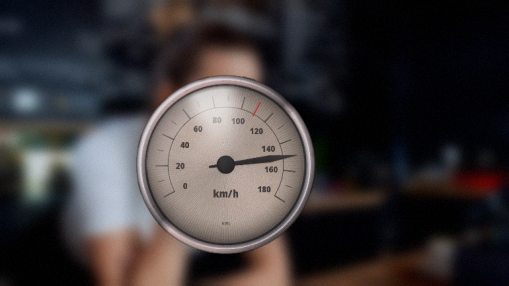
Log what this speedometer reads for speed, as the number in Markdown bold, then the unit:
**150** km/h
